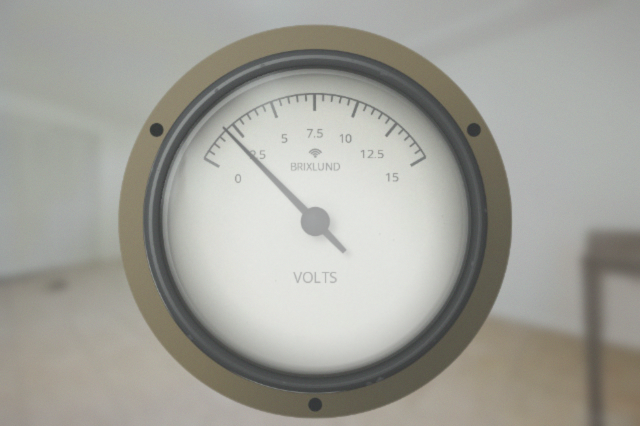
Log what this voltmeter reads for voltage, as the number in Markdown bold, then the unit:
**2** V
